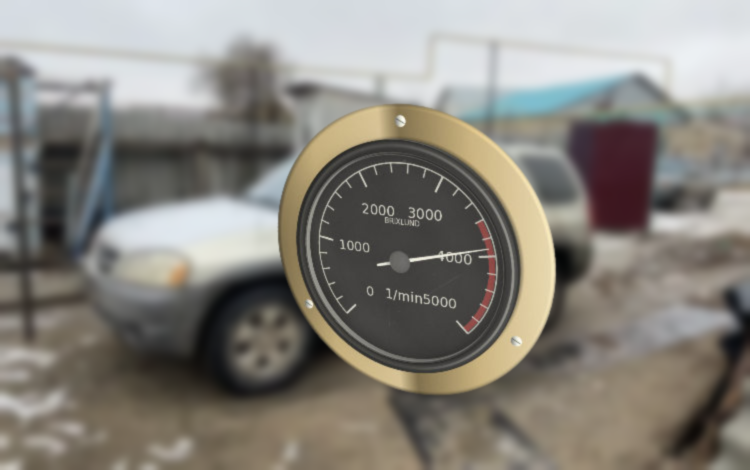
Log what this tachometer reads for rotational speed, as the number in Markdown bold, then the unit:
**3900** rpm
